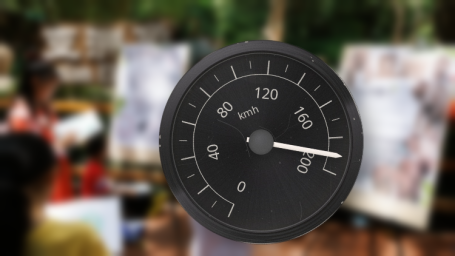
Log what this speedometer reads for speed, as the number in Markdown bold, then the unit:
**190** km/h
